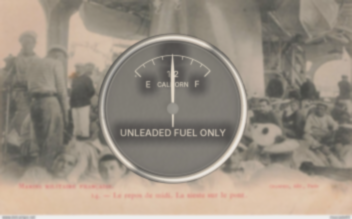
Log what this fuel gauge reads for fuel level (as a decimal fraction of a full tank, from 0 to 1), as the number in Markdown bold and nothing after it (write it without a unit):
**0.5**
